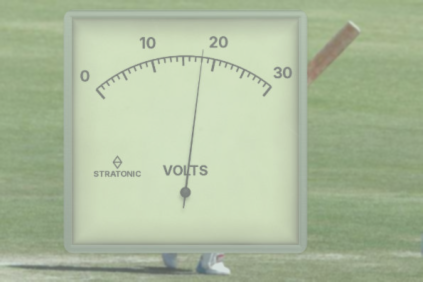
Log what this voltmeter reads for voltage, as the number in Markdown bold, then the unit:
**18** V
